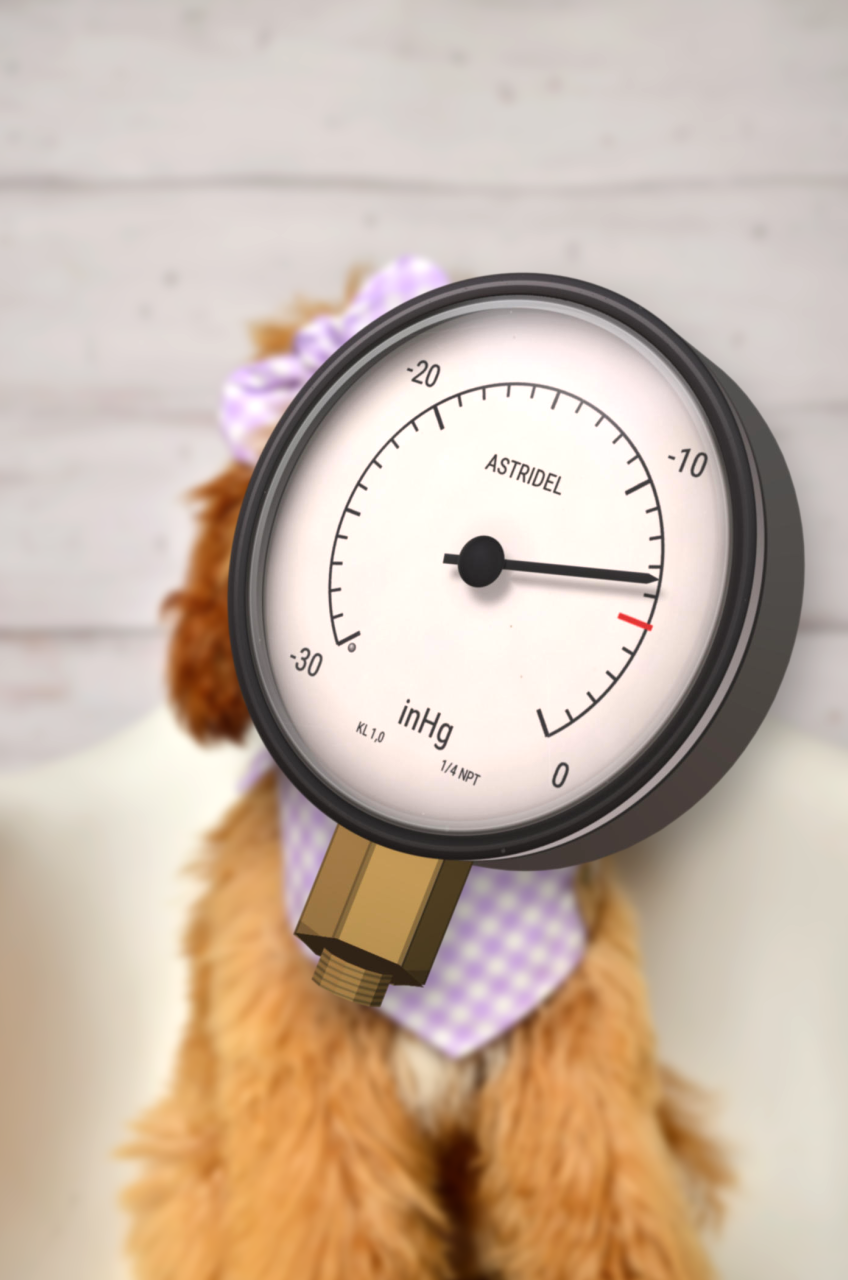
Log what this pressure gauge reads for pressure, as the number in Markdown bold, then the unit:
**-6.5** inHg
